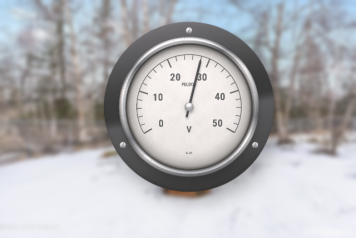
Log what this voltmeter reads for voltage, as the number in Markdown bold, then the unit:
**28** V
